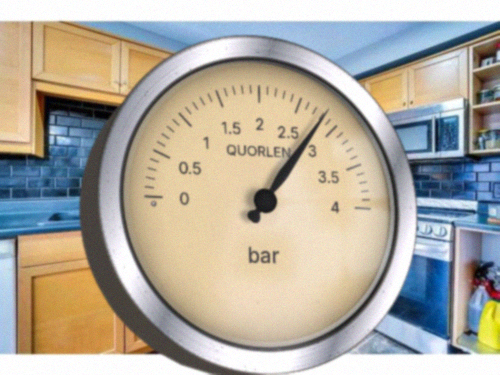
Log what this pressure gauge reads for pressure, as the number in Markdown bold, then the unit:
**2.8** bar
